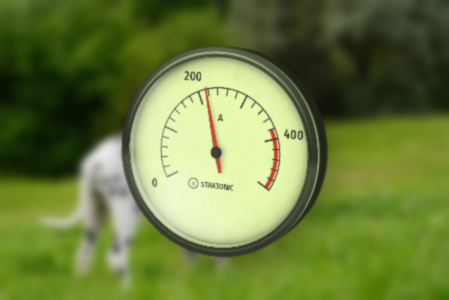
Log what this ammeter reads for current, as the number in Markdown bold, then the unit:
**220** A
